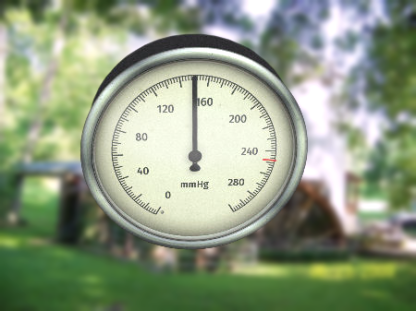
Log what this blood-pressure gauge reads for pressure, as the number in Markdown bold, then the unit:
**150** mmHg
